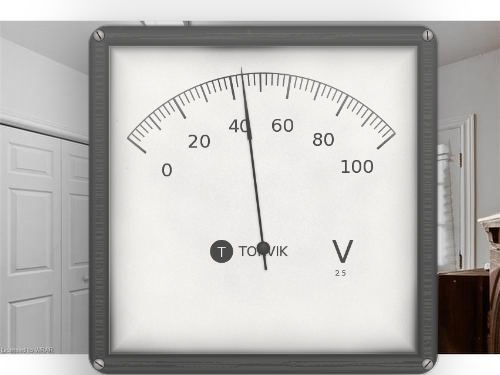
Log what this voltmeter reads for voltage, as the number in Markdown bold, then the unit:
**44** V
